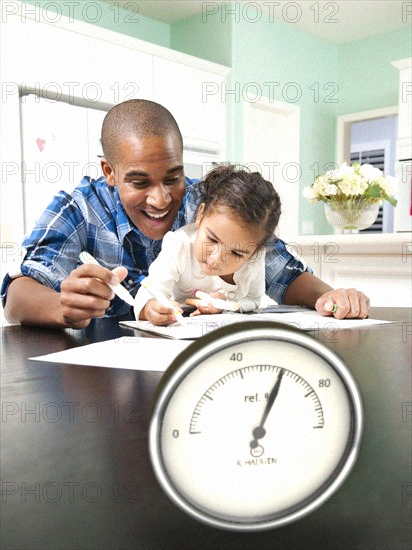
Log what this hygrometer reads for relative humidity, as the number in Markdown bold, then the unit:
**60** %
